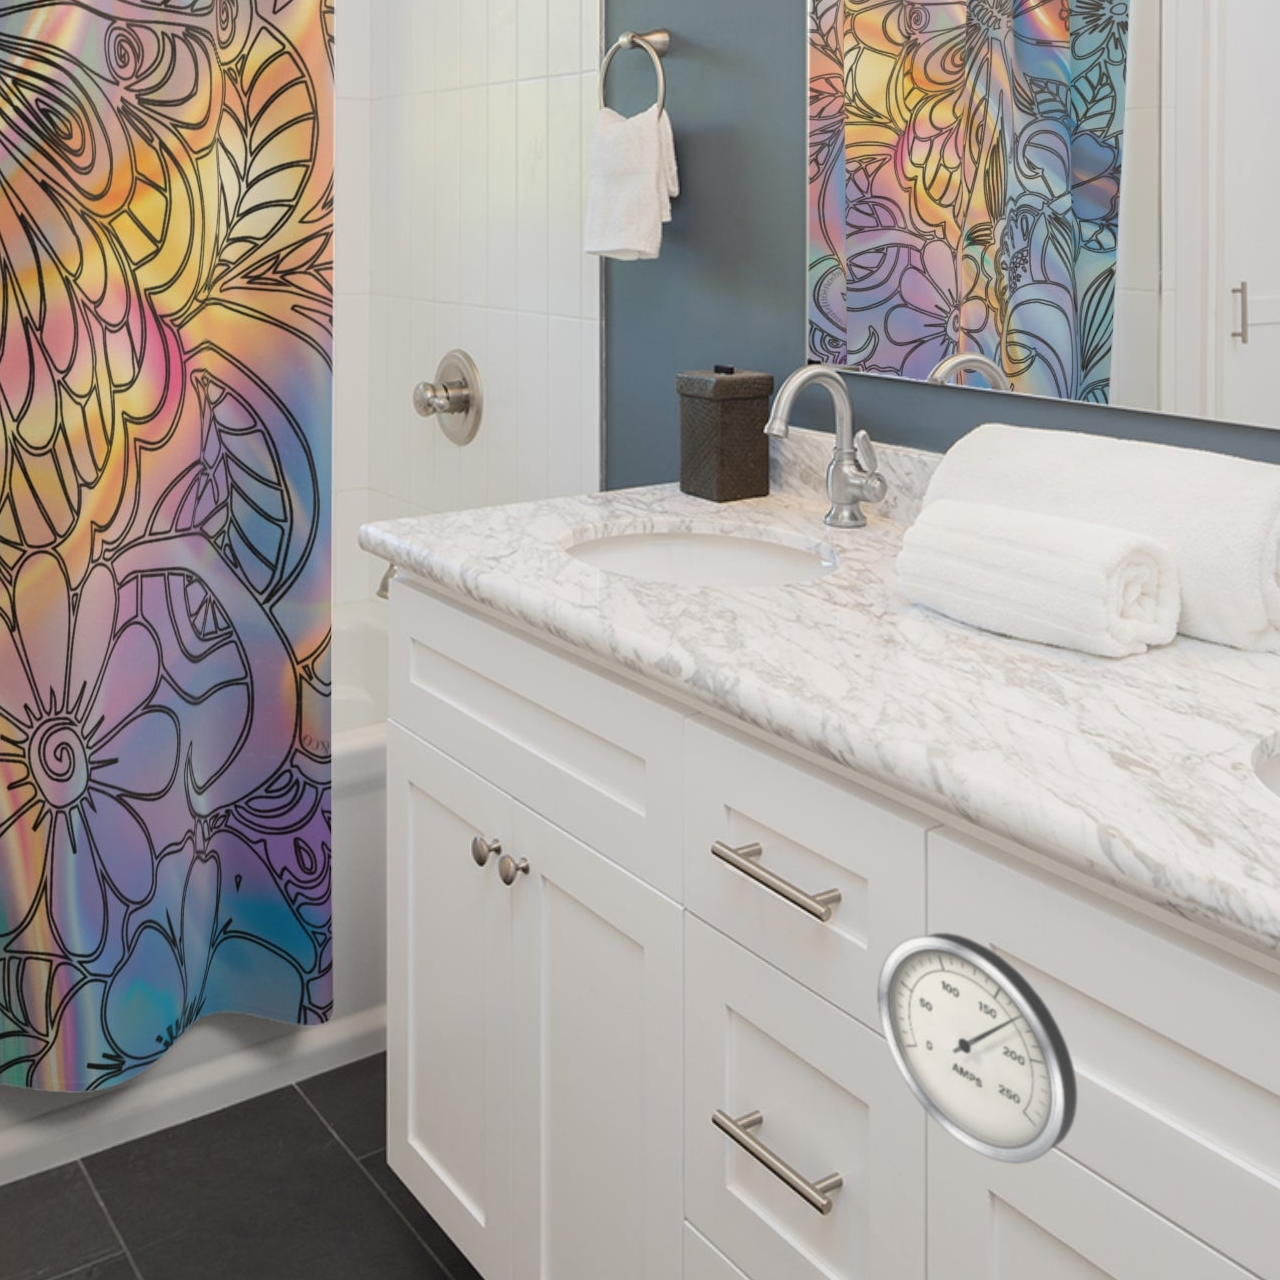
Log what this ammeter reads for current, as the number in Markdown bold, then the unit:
**170** A
